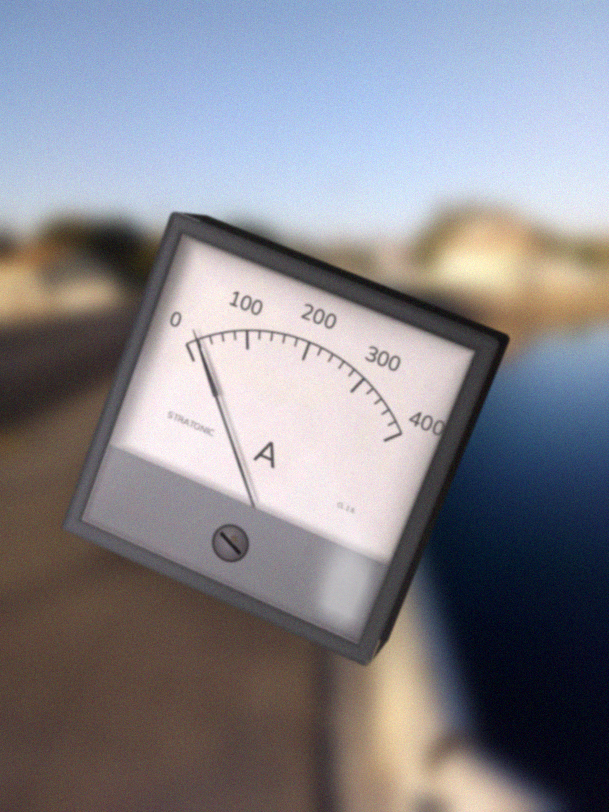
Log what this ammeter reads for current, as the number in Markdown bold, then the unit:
**20** A
